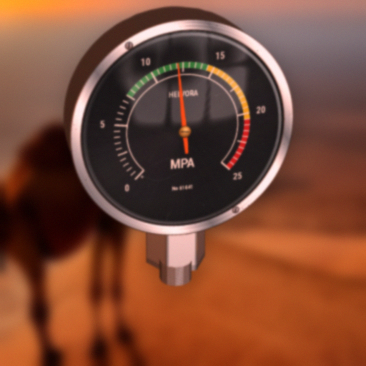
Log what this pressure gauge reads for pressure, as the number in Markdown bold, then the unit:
**12** MPa
